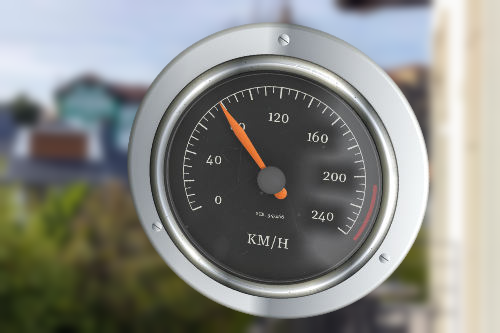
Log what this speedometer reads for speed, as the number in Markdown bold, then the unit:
**80** km/h
